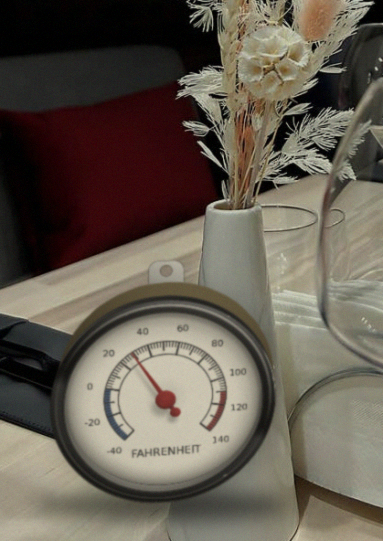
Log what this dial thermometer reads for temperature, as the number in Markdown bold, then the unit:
**30** °F
